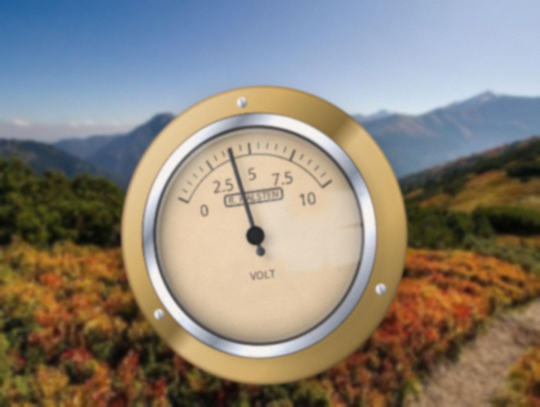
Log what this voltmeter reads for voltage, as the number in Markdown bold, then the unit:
**4** V
